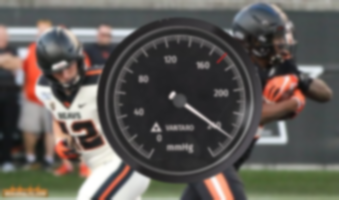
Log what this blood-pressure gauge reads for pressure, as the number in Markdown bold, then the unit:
**240** mmHg
